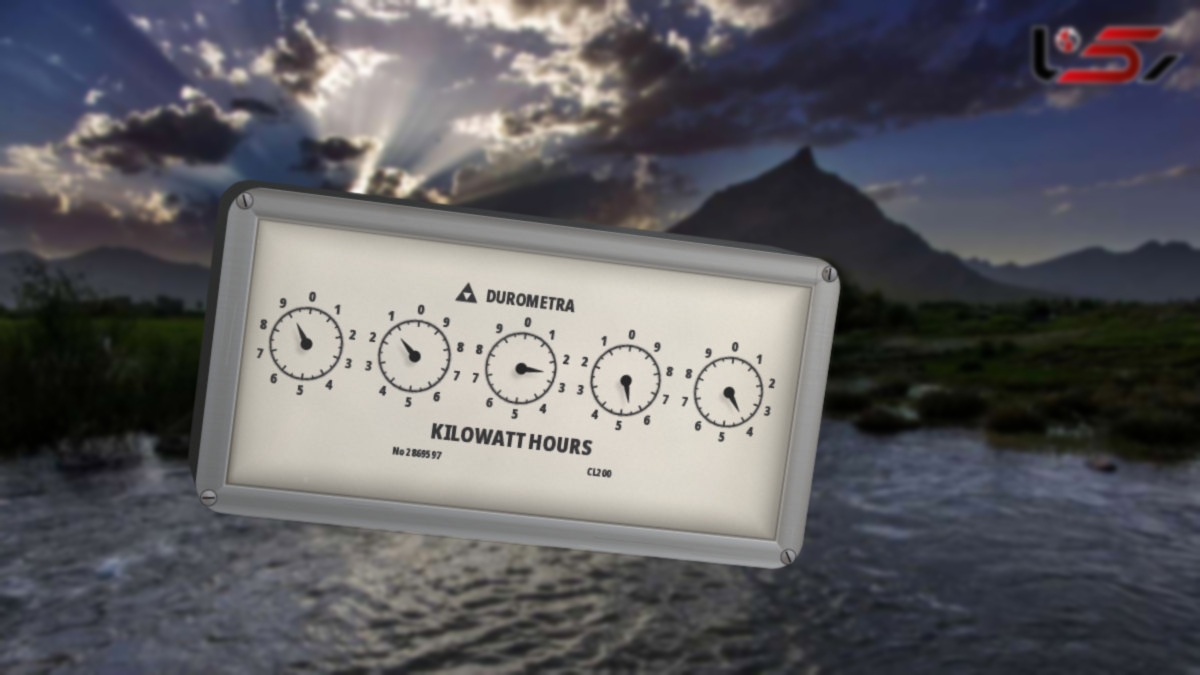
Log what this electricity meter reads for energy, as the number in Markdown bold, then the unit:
**91254** kWh
